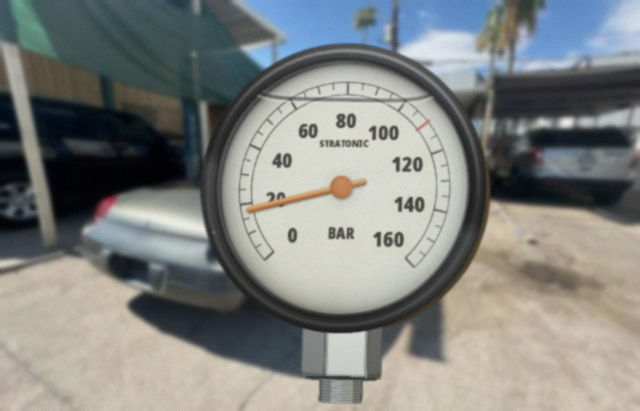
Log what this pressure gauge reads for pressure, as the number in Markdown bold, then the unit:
**17.5** bar
